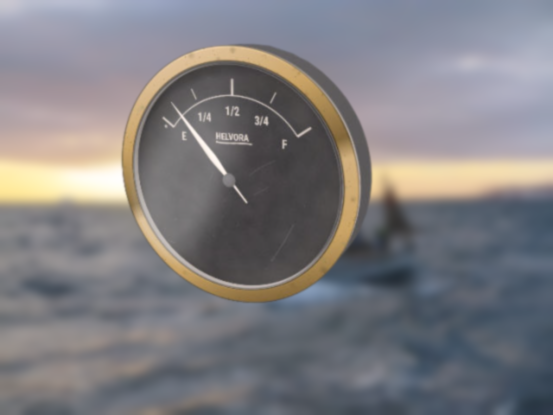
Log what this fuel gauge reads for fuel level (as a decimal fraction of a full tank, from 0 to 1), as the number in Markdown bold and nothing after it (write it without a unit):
**0.125**
